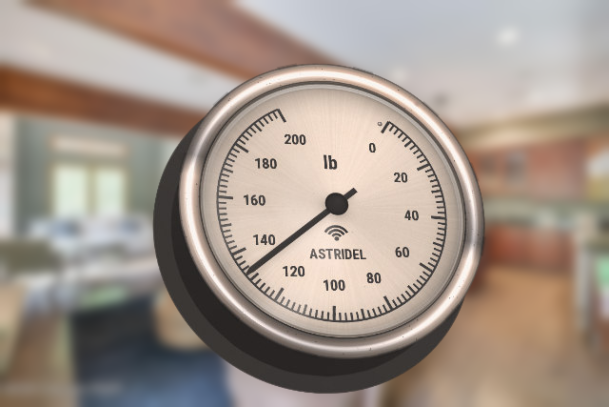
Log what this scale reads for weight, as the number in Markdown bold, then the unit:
**132** lb
